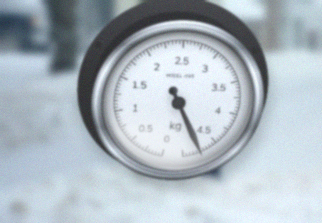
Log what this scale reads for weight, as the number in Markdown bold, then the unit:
**4.75** kg
